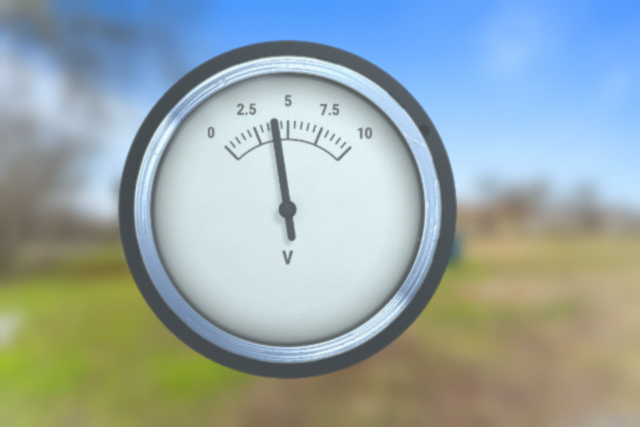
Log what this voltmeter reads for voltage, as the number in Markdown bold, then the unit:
**4** V
